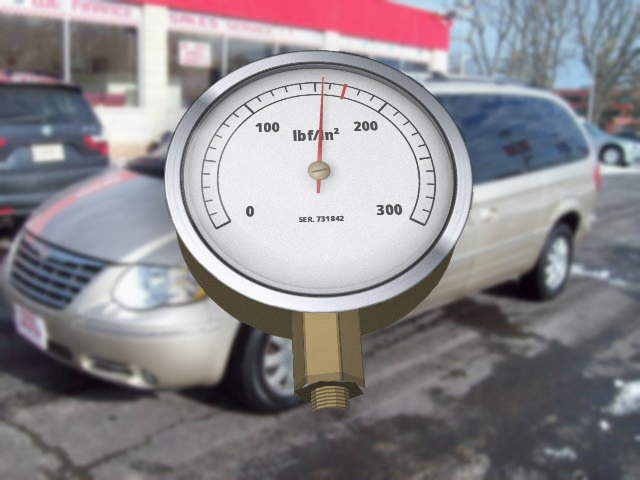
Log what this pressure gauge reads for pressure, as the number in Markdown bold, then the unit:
**155** psi
